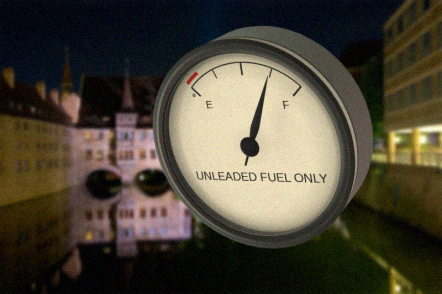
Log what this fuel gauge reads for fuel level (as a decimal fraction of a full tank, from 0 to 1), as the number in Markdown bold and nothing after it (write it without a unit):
**0.75**
